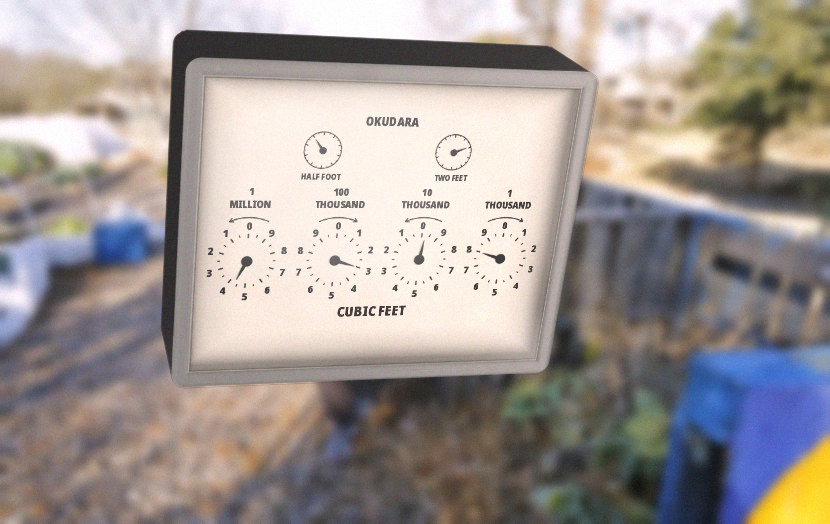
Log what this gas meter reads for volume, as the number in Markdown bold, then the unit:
**429800** ft³
